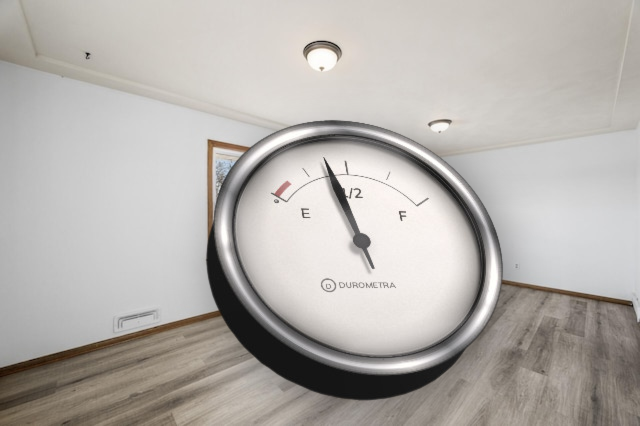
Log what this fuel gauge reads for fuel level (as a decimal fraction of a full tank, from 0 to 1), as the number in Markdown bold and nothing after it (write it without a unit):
**0.375**
